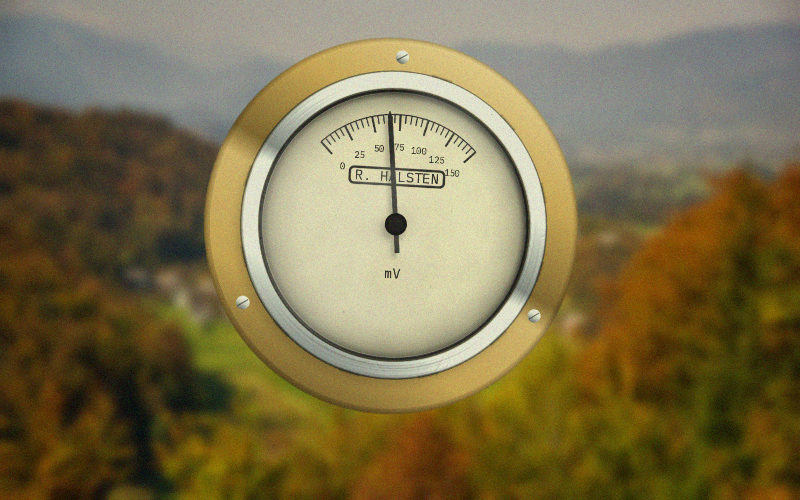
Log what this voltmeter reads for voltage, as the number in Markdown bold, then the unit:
**65** mV
